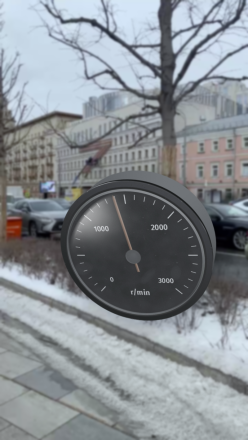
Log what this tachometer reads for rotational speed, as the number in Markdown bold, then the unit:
**1400** rpm
